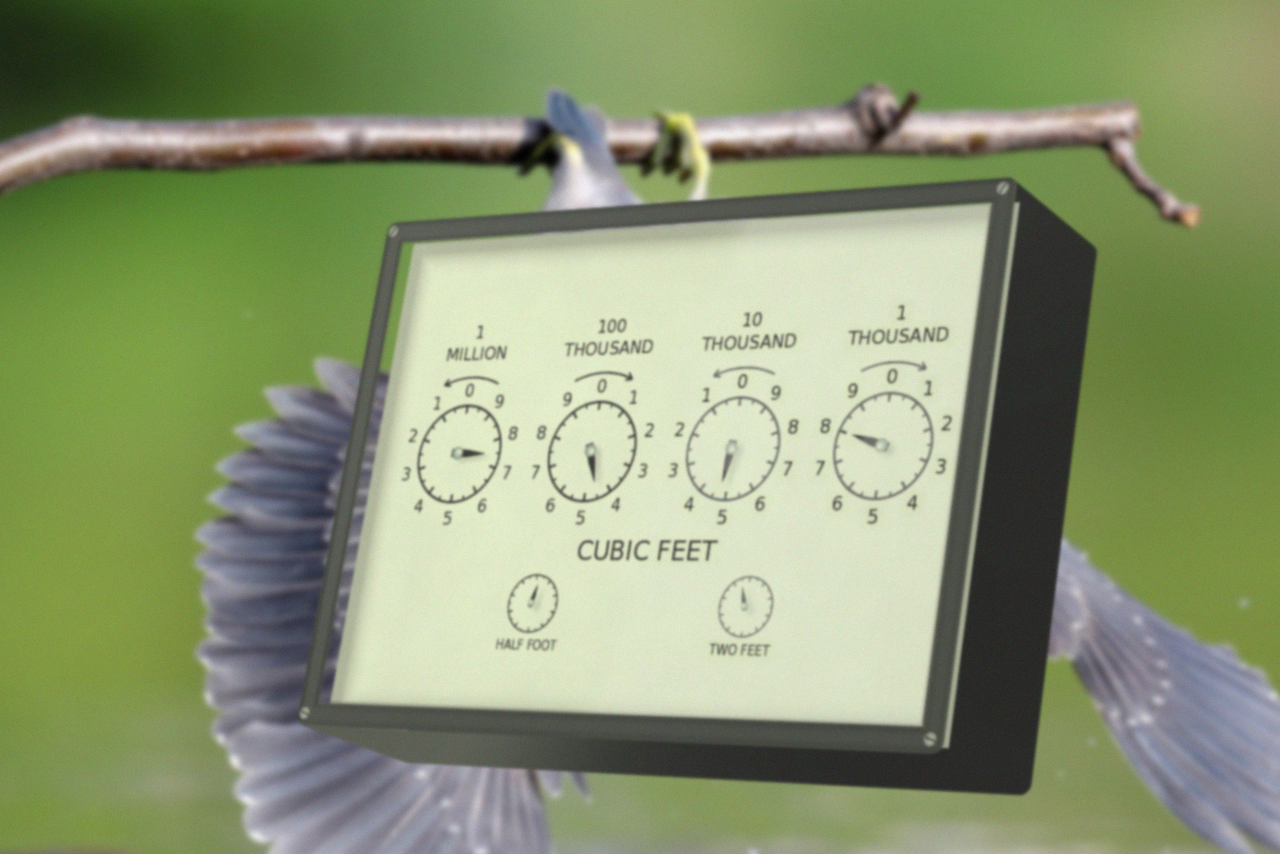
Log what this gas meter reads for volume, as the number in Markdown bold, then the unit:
**744800** ft³
